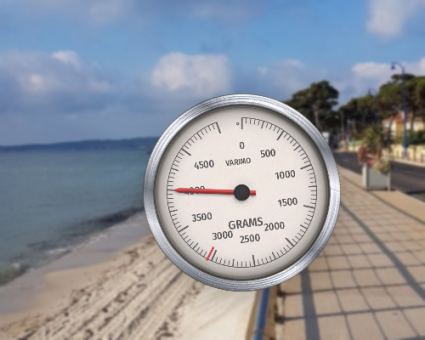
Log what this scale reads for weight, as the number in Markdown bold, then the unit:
**4000** g
